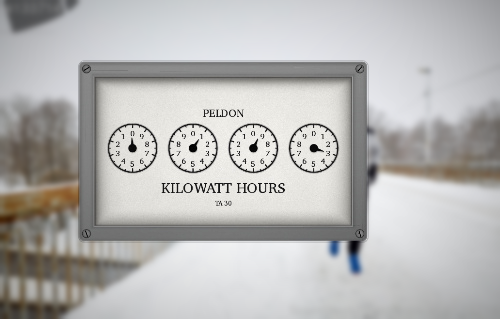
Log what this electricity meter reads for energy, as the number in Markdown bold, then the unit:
**93** kWh
